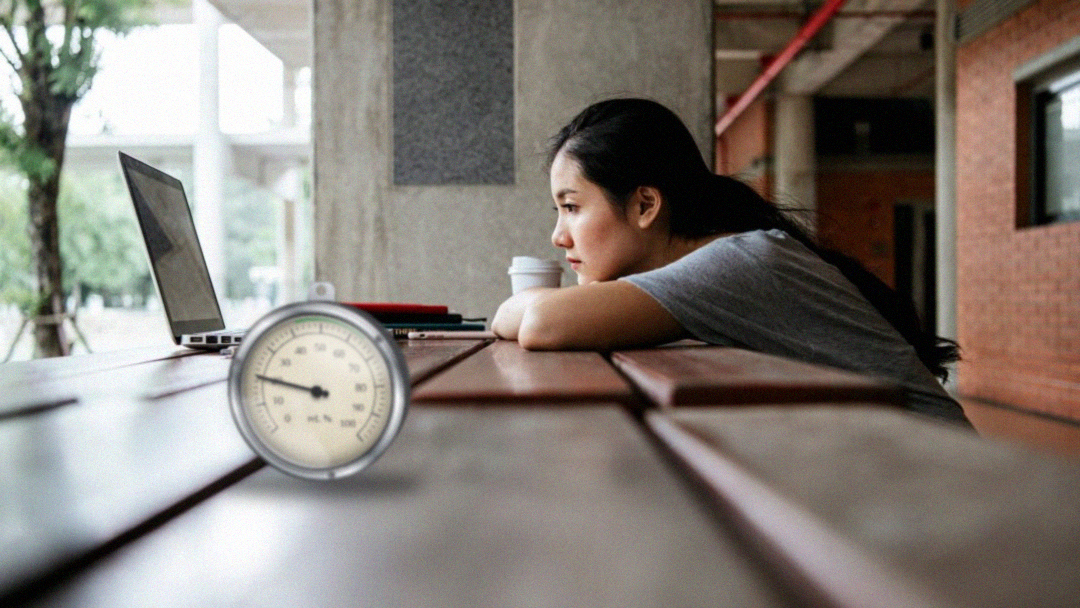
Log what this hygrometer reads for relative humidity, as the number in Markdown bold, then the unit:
**20** %
